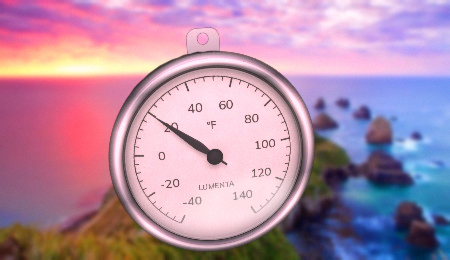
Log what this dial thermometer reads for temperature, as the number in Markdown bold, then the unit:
**20** °F
